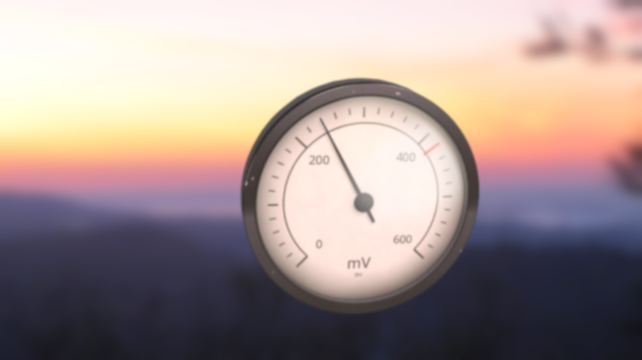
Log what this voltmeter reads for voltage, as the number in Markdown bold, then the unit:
**240** mV
